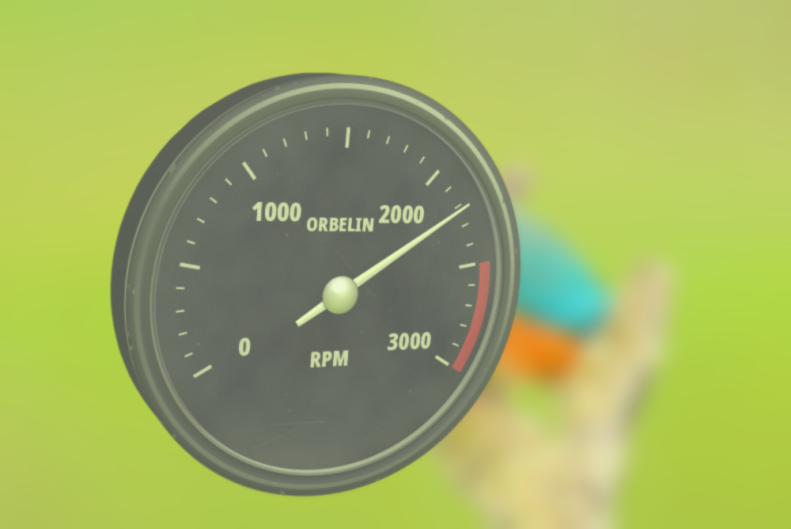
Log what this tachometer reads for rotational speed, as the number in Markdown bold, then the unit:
**2200** rpm
